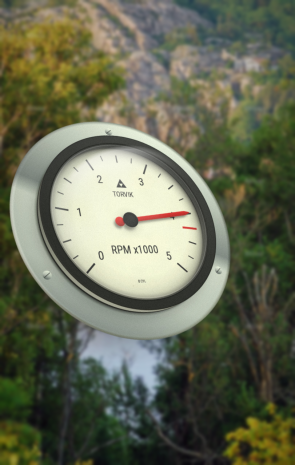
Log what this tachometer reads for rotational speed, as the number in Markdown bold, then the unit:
**4000** rpm
